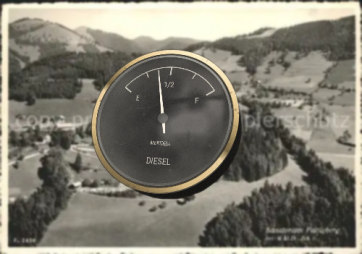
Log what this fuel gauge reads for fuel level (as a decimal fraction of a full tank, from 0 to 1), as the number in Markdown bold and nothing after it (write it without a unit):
**0.375**
